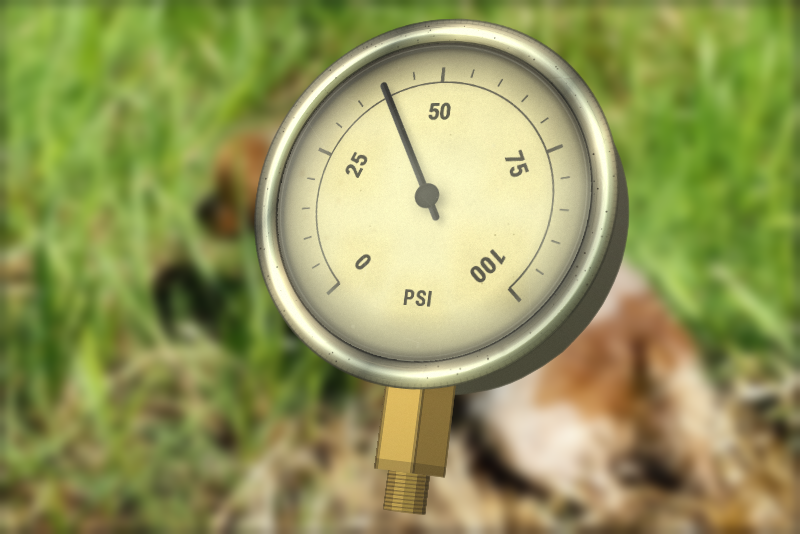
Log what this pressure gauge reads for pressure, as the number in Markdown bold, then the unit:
**40** psi
